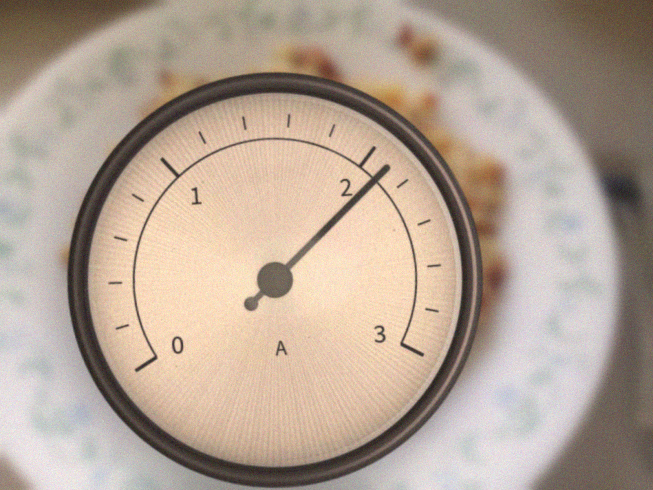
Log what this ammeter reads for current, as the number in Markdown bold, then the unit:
**2.1** A
